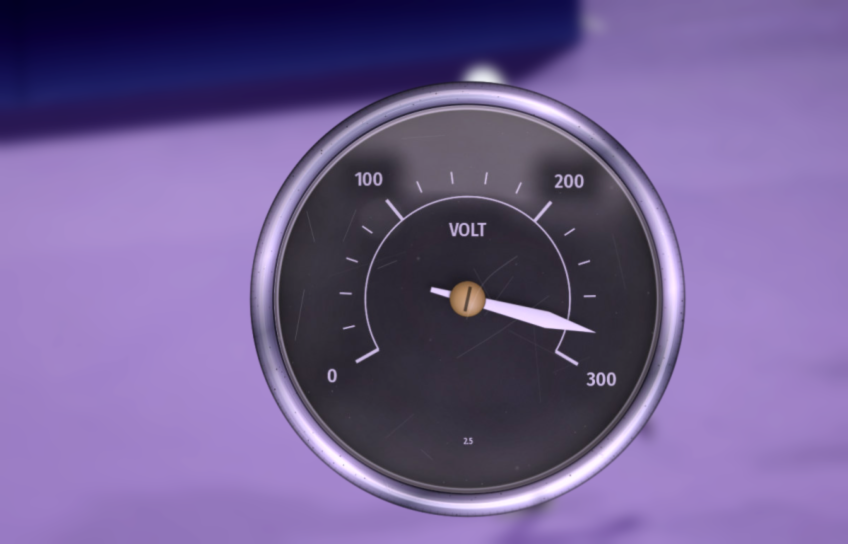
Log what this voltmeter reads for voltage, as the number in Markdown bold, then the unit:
**280** V
